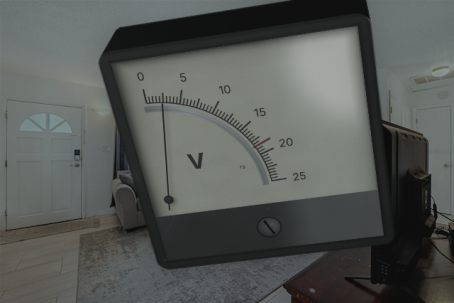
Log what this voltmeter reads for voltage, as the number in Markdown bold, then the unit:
**2.5** V
